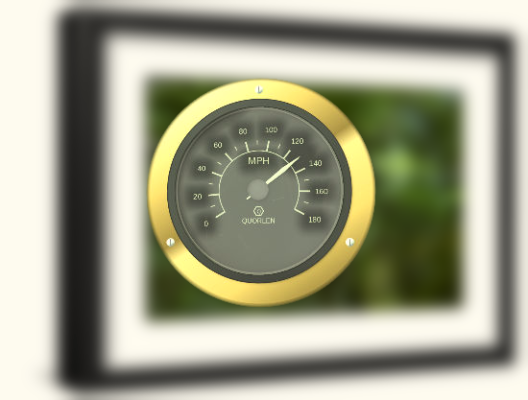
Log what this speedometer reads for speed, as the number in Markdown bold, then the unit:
**130** mph
